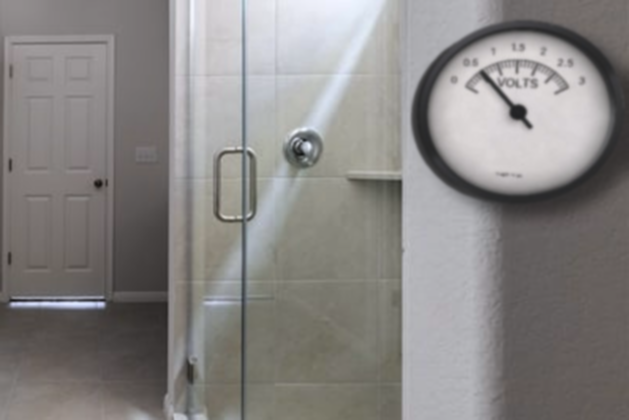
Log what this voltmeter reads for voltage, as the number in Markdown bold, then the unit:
**0.5** V
